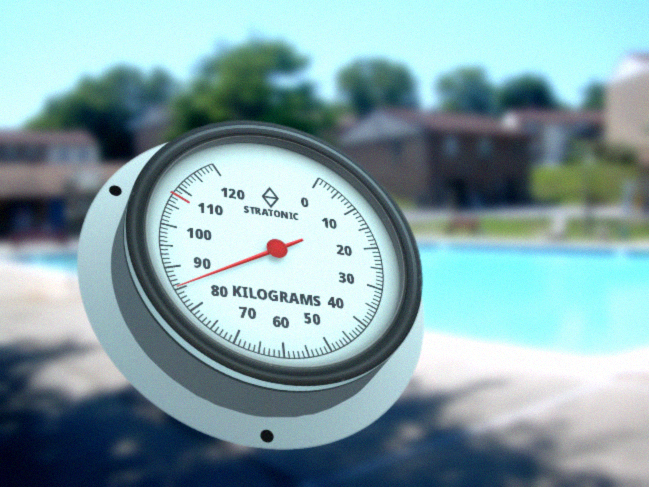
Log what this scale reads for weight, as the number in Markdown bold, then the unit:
**85** kg
